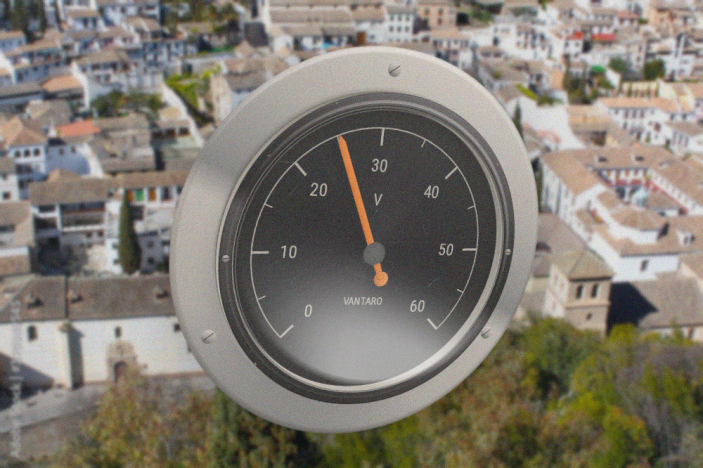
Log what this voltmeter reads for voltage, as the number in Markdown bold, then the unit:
**25** V
